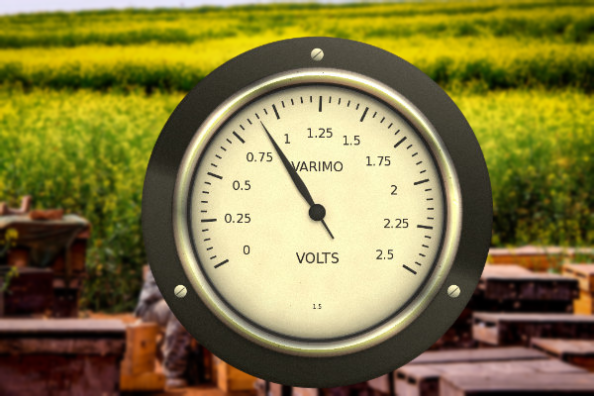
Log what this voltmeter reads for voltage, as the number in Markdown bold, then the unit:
**0.9** V
